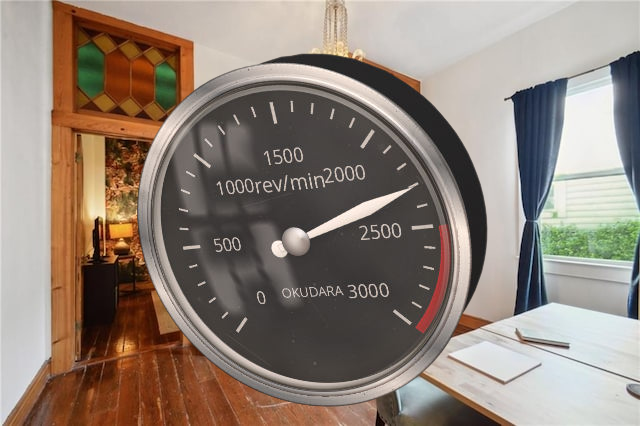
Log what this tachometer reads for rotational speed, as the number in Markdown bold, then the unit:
**2300** rpm
